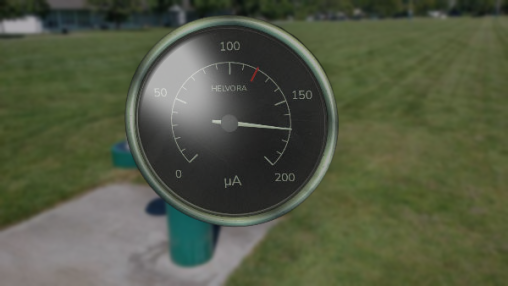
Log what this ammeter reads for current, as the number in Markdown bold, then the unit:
**170** µA
